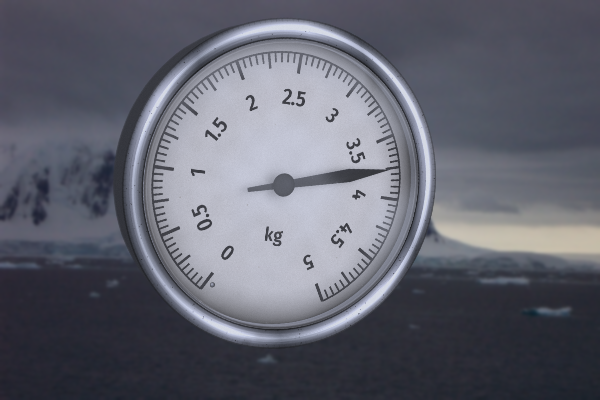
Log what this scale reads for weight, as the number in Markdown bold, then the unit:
**3.75** kg
